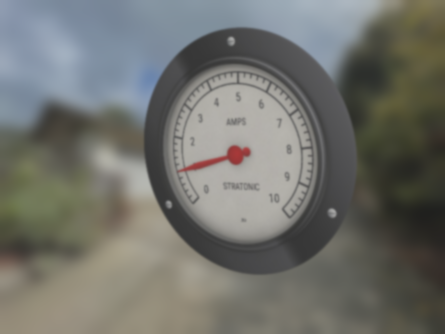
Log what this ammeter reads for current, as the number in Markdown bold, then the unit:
**1** A
